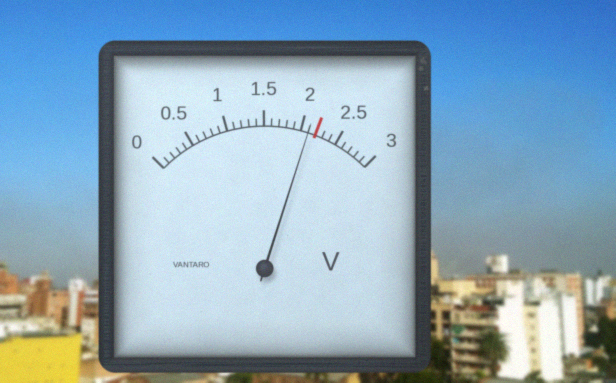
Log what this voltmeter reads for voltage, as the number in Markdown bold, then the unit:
**2.1** V
